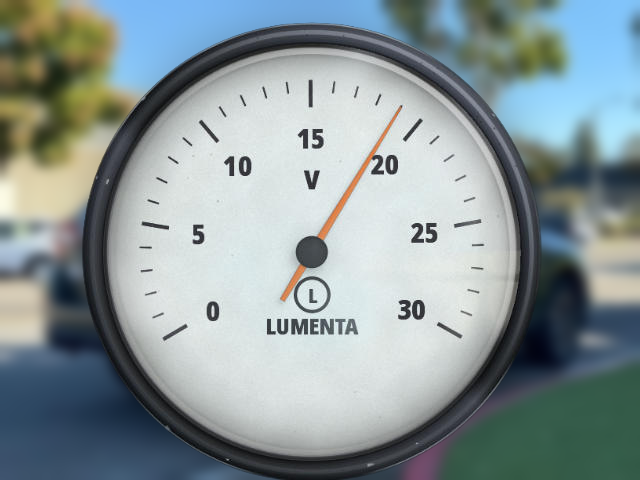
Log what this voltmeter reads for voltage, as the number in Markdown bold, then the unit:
**19** V
